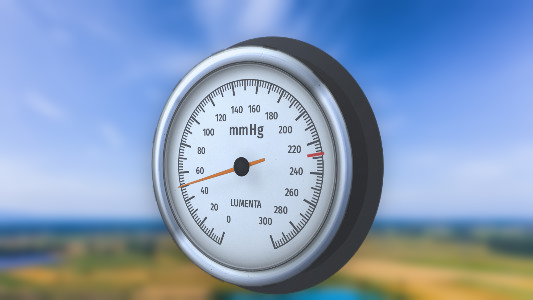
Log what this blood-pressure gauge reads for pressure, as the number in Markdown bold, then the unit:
**50** mmHg
